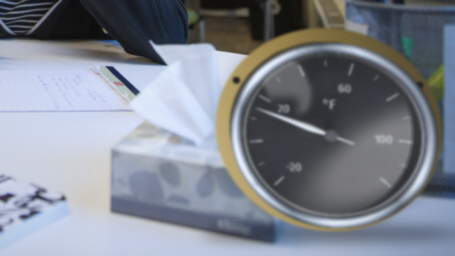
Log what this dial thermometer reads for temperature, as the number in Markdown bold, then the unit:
**15** °F
